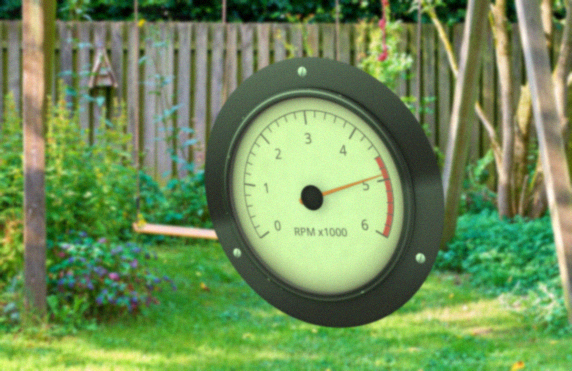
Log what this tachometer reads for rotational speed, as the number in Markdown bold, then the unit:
**4900** rpm
